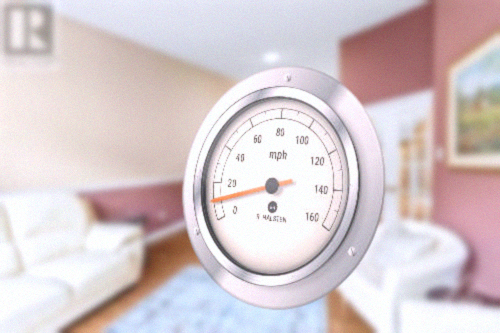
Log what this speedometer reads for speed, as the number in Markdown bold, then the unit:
**10** mph
